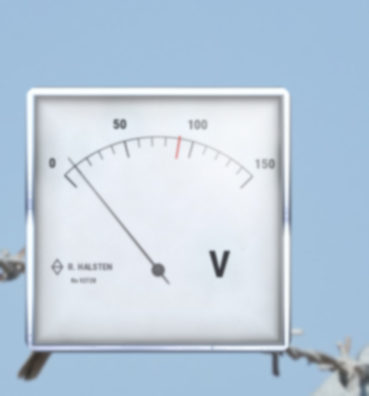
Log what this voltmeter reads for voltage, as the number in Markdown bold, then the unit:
**10** V
